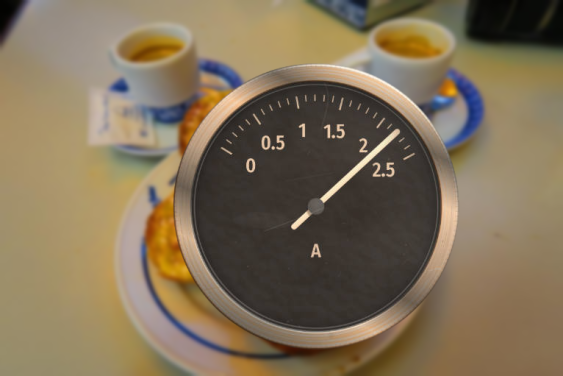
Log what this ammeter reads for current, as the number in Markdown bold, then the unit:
**2.2** A
